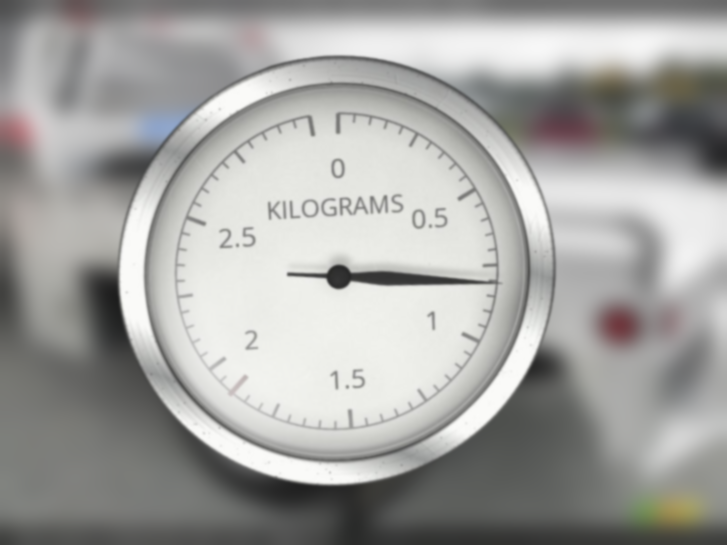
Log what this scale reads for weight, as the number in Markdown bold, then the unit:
**0.8** kg
